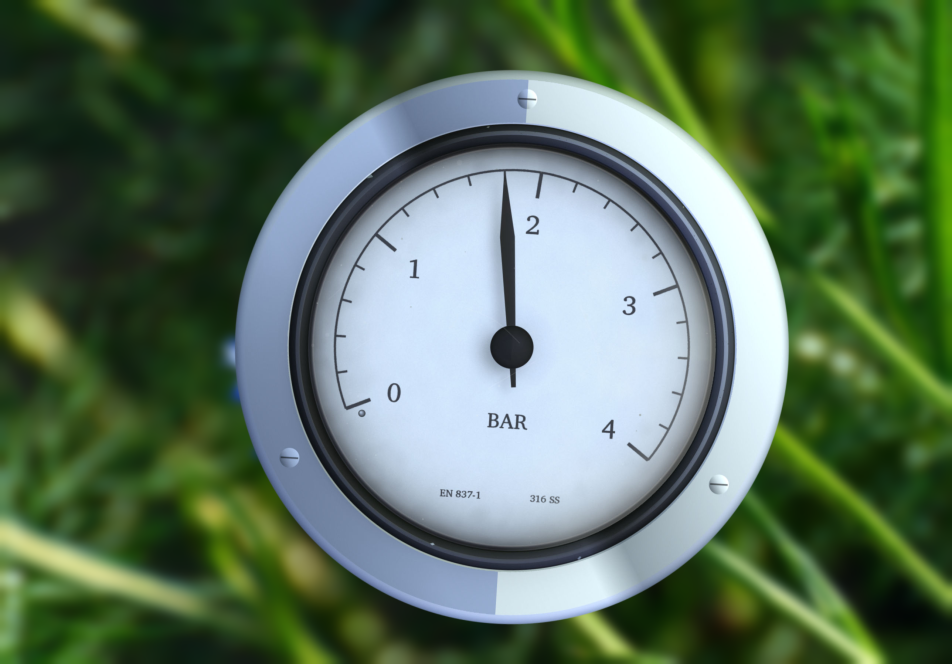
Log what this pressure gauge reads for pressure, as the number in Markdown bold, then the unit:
**1.8** bar
